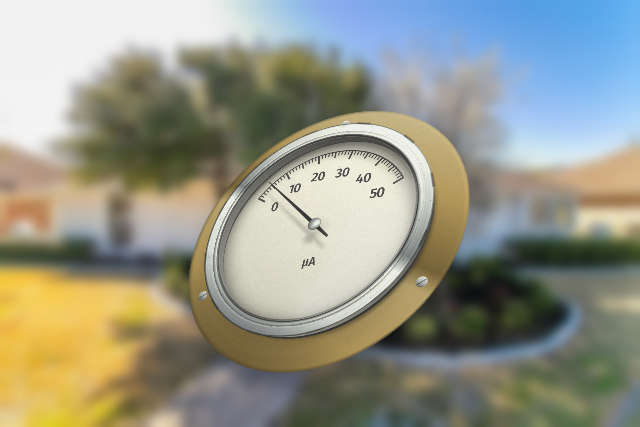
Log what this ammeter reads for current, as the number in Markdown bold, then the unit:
**5** µA
